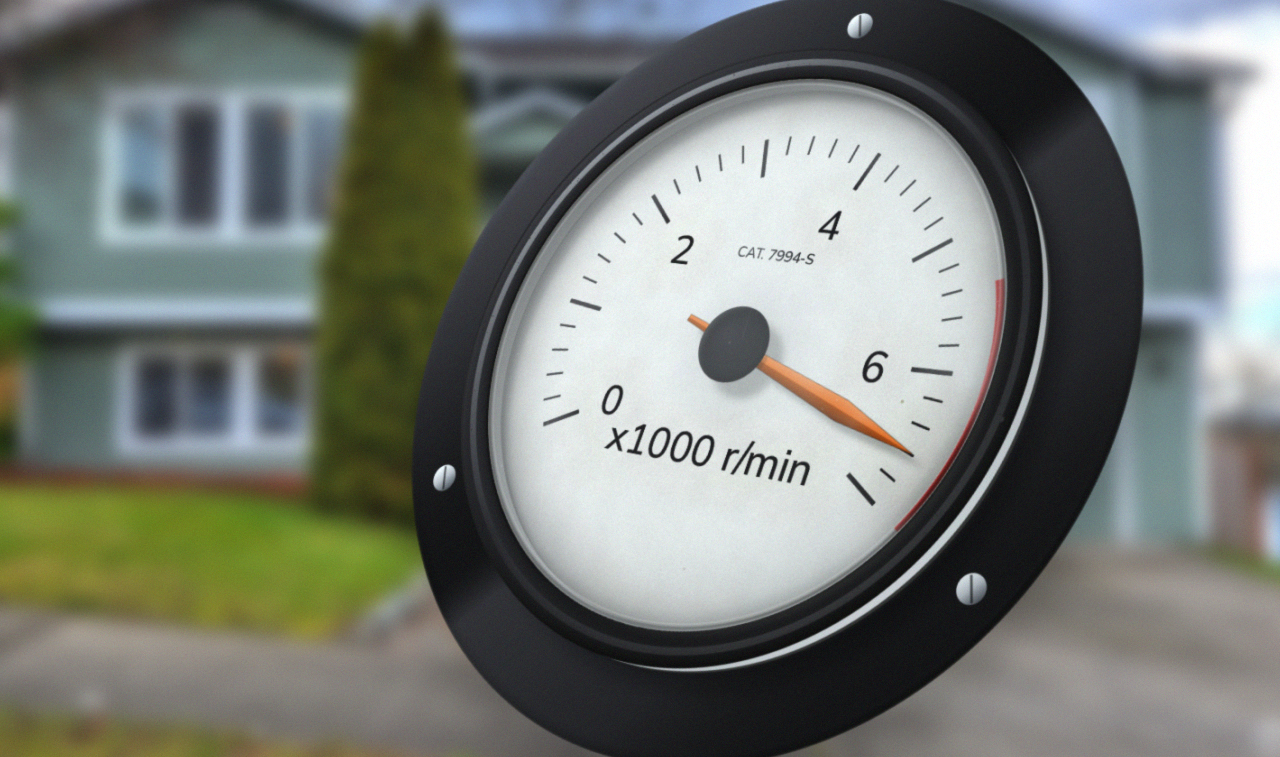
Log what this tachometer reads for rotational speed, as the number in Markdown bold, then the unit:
**6600** rpm
